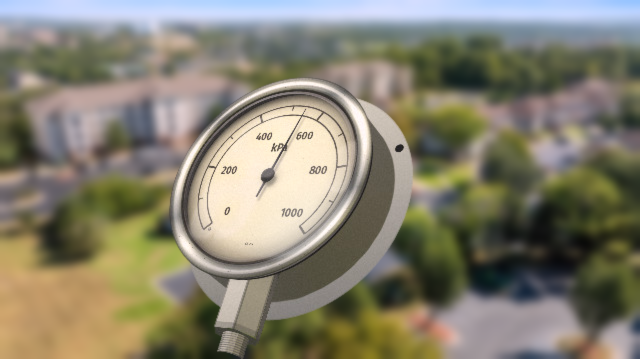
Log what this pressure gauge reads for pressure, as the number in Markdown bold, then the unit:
**550** kPa
